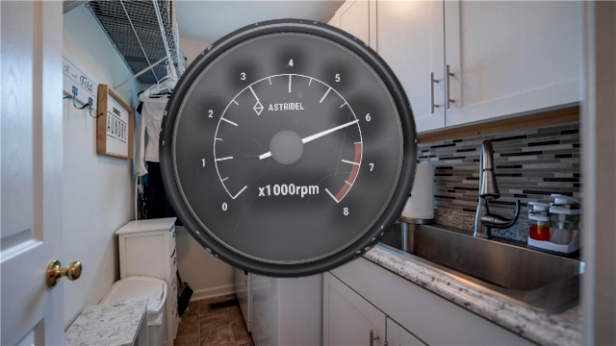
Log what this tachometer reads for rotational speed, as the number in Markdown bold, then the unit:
**6000** rpm
